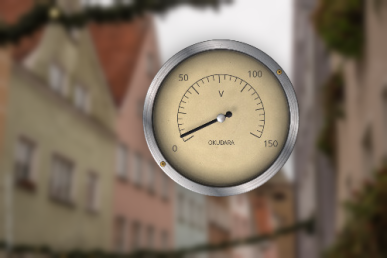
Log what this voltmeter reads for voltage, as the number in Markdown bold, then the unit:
**5** V
